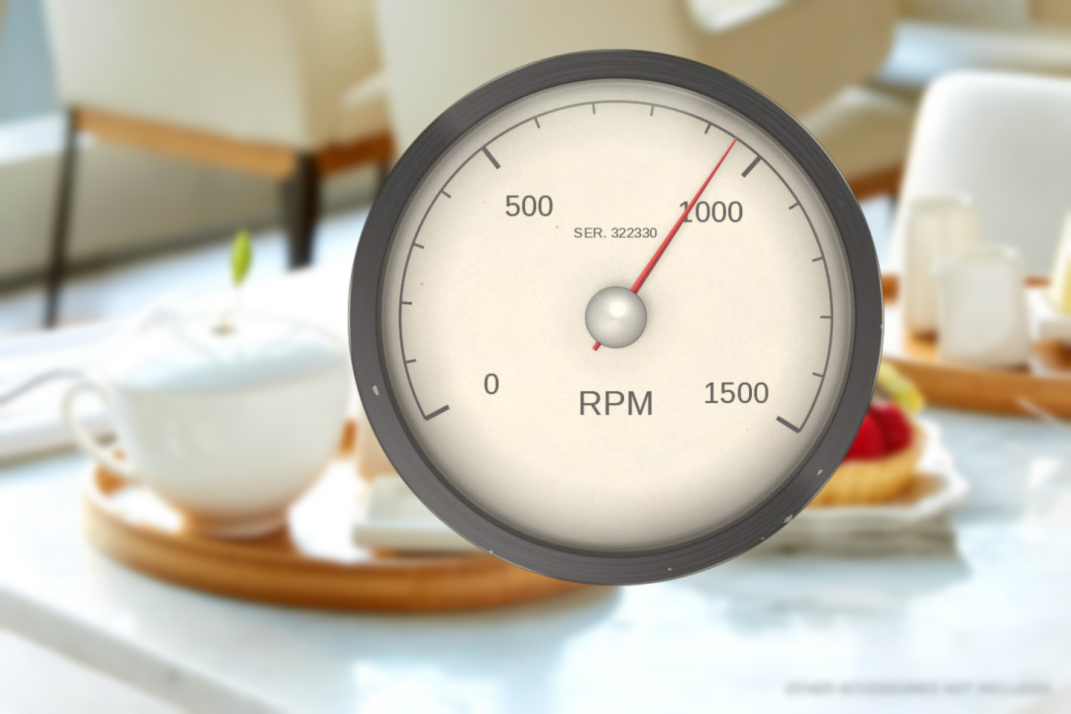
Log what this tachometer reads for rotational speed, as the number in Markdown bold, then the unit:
**950** rpm
